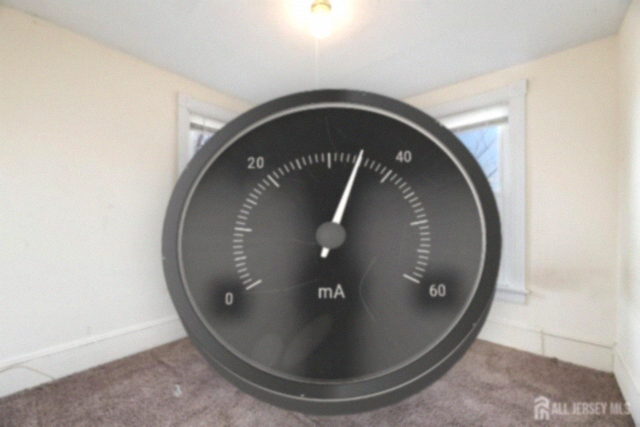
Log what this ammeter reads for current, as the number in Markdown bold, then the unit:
**35** mA
